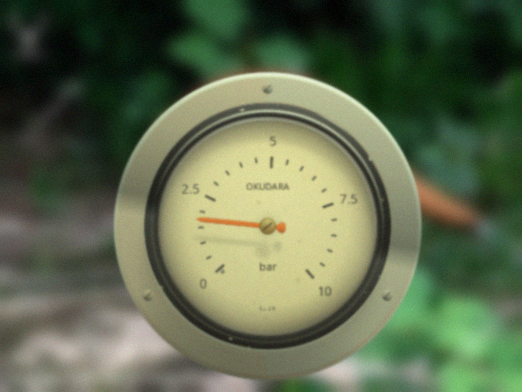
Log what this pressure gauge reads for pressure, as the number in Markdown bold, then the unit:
**1.75** bar
